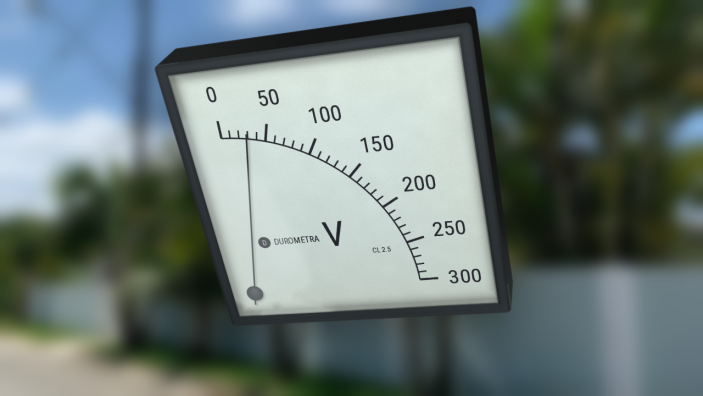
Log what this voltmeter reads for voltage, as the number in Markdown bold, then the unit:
**30** V
